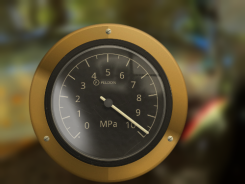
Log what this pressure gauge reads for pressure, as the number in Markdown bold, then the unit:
**9.75** MPa
